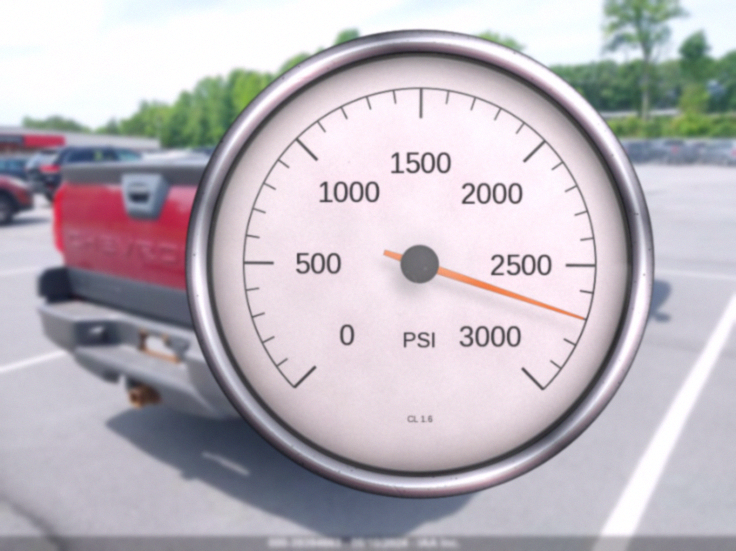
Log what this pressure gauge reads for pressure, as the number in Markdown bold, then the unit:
**2700** psi
